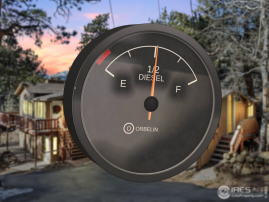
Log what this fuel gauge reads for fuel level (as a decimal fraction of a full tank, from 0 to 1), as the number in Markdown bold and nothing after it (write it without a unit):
**0.5**
